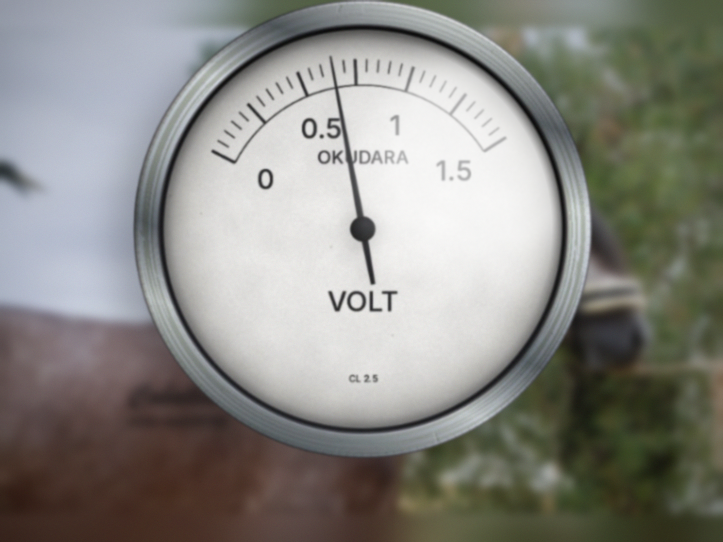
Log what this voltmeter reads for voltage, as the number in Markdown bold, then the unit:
**0.65** V
